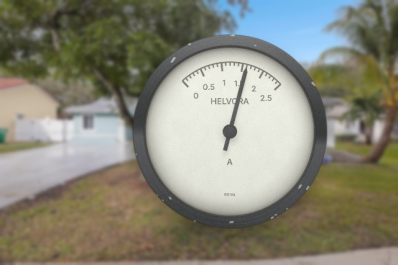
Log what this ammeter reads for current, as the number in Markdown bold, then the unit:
**1.6** A
